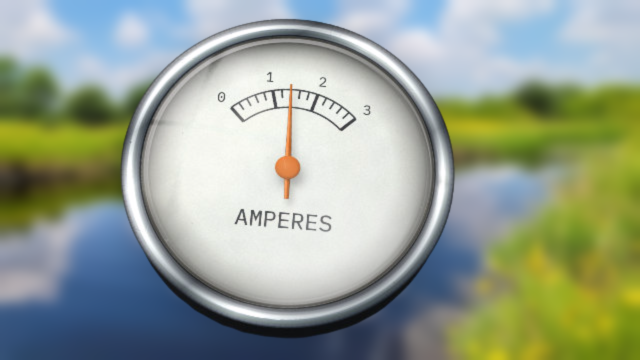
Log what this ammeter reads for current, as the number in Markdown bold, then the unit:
**1.4** A
